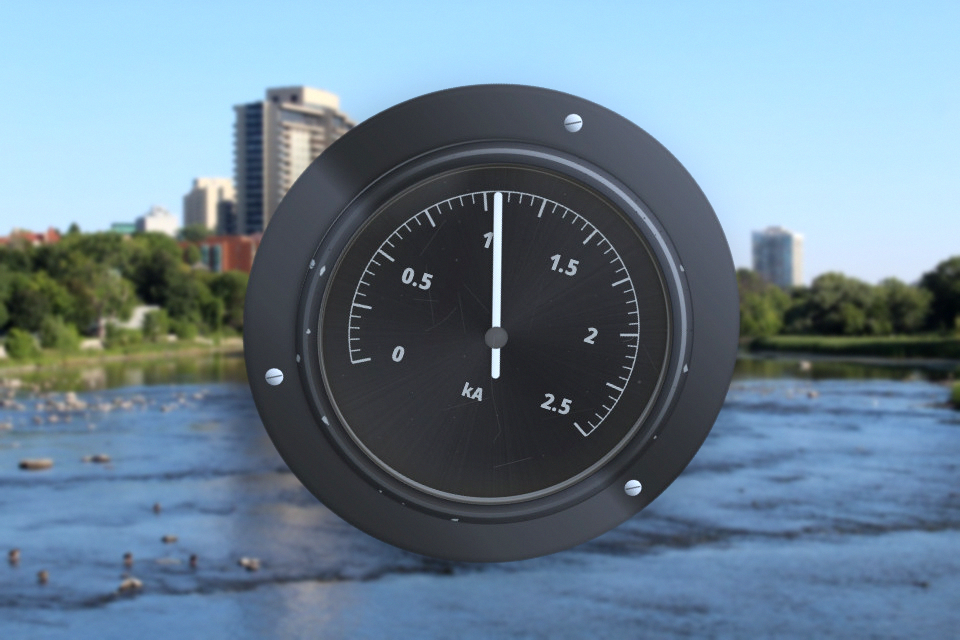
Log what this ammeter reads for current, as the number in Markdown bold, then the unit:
**1.05** kA
